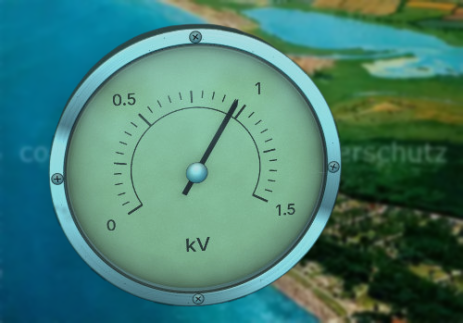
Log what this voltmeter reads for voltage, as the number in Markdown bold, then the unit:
**0.95** kV
